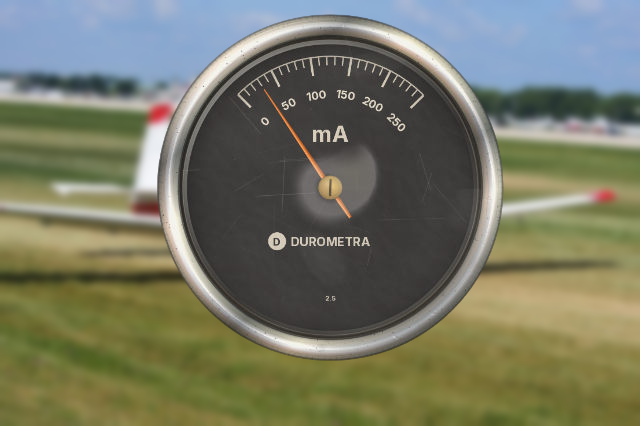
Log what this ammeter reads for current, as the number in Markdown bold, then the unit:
**30** mA
